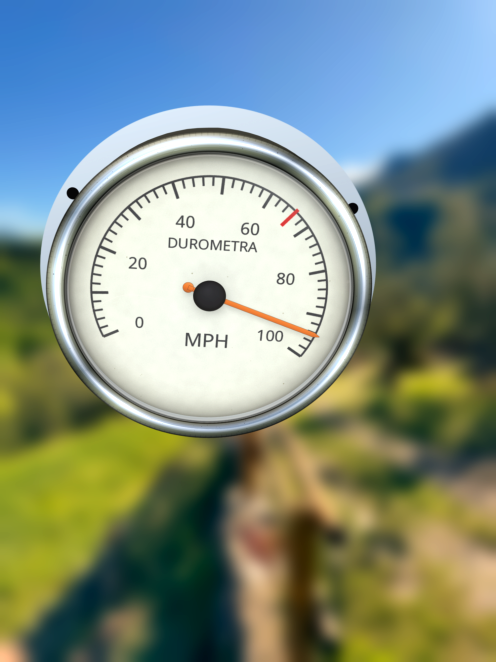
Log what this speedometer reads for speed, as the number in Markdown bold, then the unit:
**94** mph
